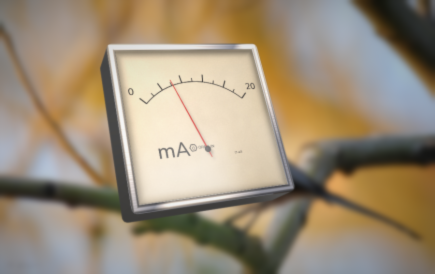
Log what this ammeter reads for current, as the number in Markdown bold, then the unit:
**6** mA
